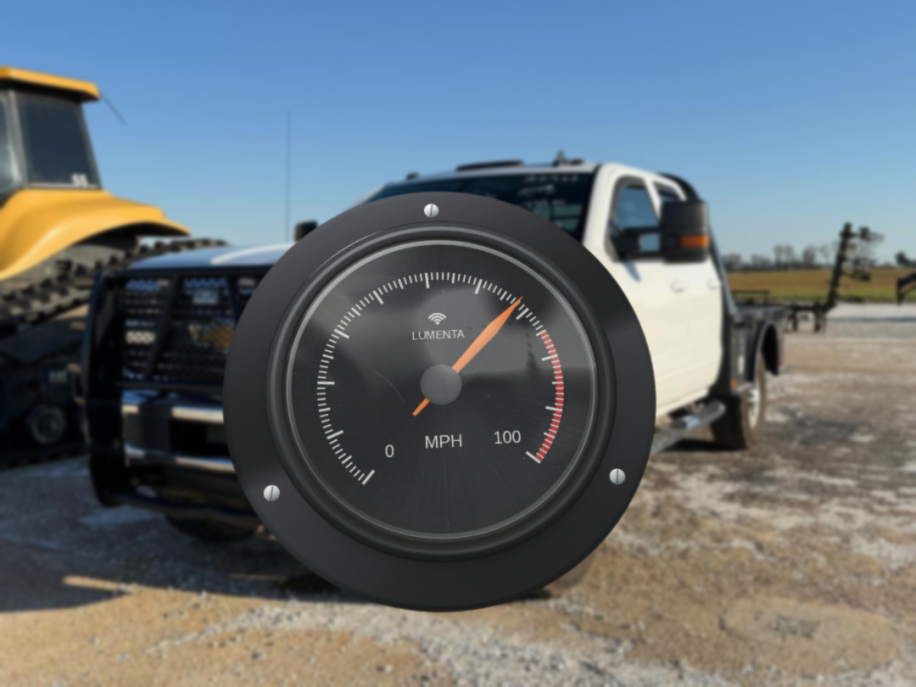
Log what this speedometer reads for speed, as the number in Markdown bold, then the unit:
**68** mph
